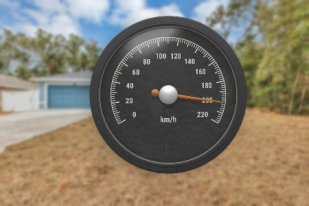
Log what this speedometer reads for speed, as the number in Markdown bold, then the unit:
**200** km/h
